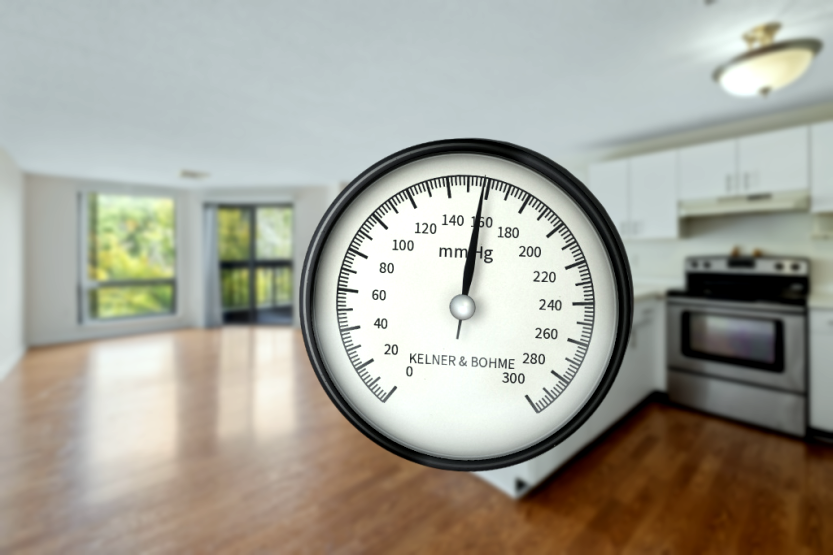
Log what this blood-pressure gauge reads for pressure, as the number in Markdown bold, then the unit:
**158** mmHg
